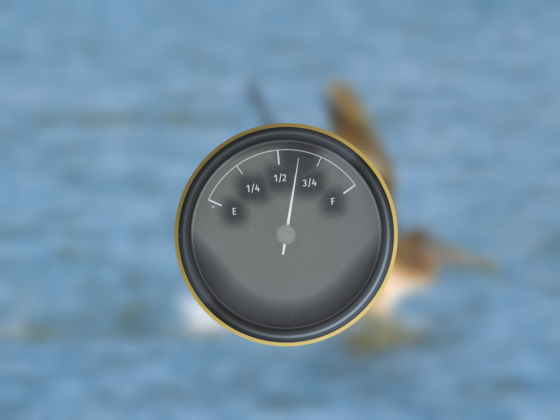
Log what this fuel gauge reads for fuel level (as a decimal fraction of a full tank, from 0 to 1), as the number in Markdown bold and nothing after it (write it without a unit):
**0.625**
